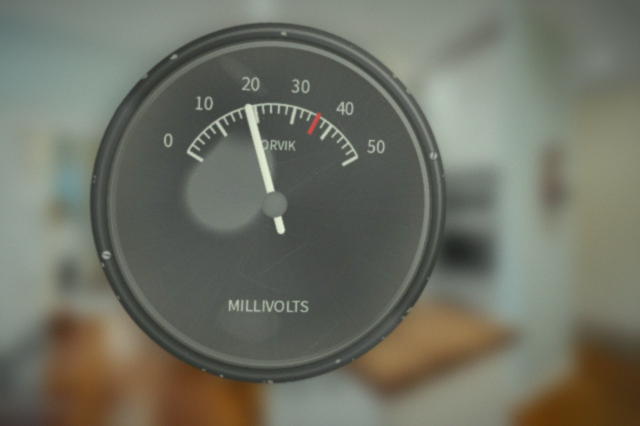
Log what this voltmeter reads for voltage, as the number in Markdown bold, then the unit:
**18** mV
